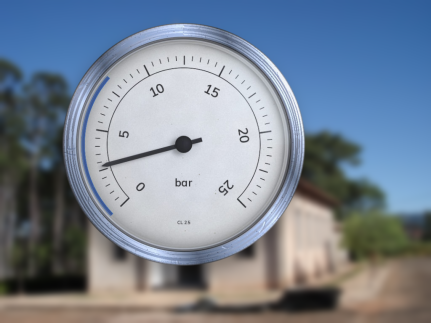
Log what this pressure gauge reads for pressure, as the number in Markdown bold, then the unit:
**2.75** bar
